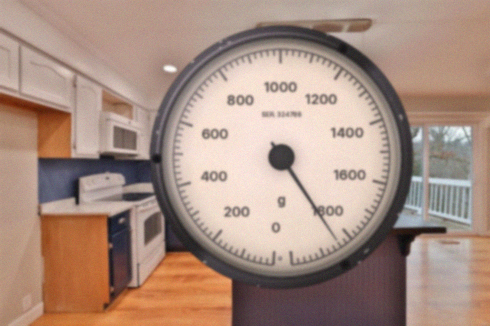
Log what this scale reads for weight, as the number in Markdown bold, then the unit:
**1840** g
